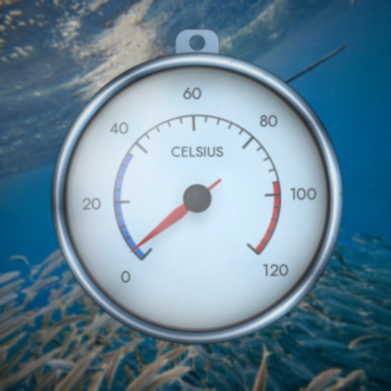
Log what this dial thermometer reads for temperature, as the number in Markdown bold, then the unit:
**4** °C
